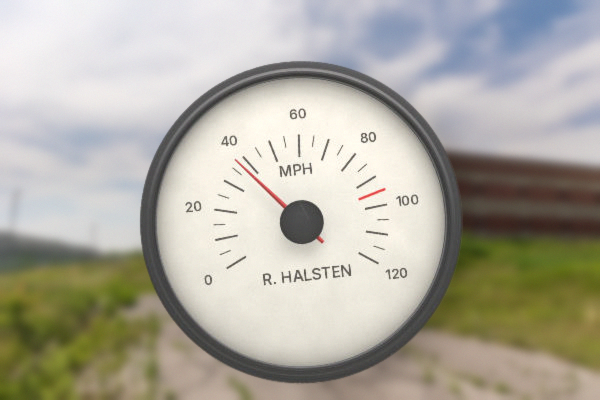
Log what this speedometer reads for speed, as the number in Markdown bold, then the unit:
**37.5** mph
